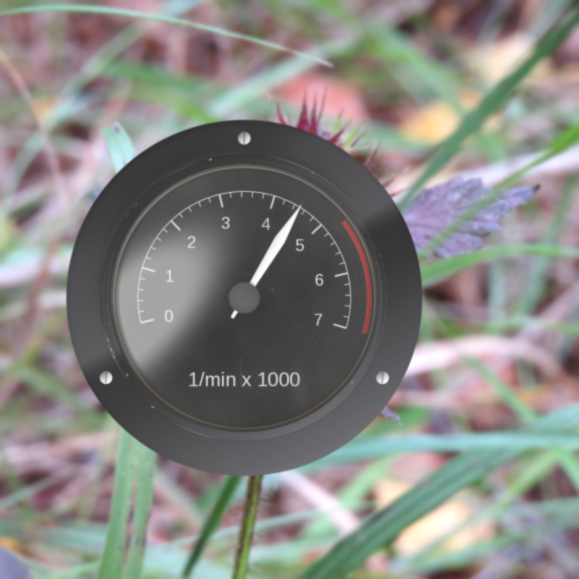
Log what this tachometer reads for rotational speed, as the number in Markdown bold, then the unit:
**4500** rpm
